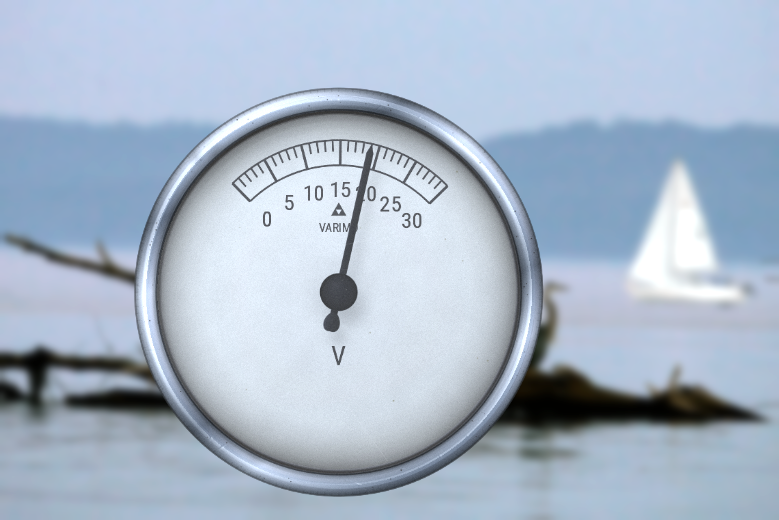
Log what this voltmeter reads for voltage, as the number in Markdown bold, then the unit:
**19** V
